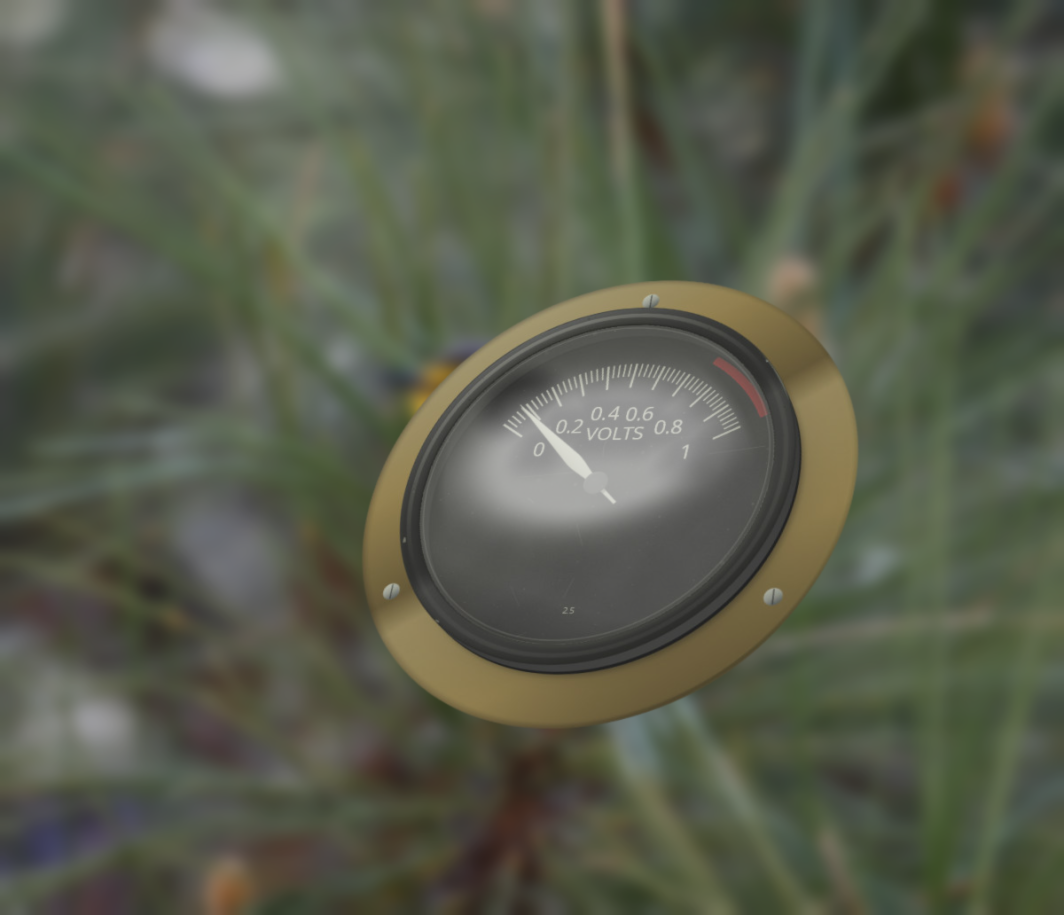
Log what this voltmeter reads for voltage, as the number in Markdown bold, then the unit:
**0.08** V
